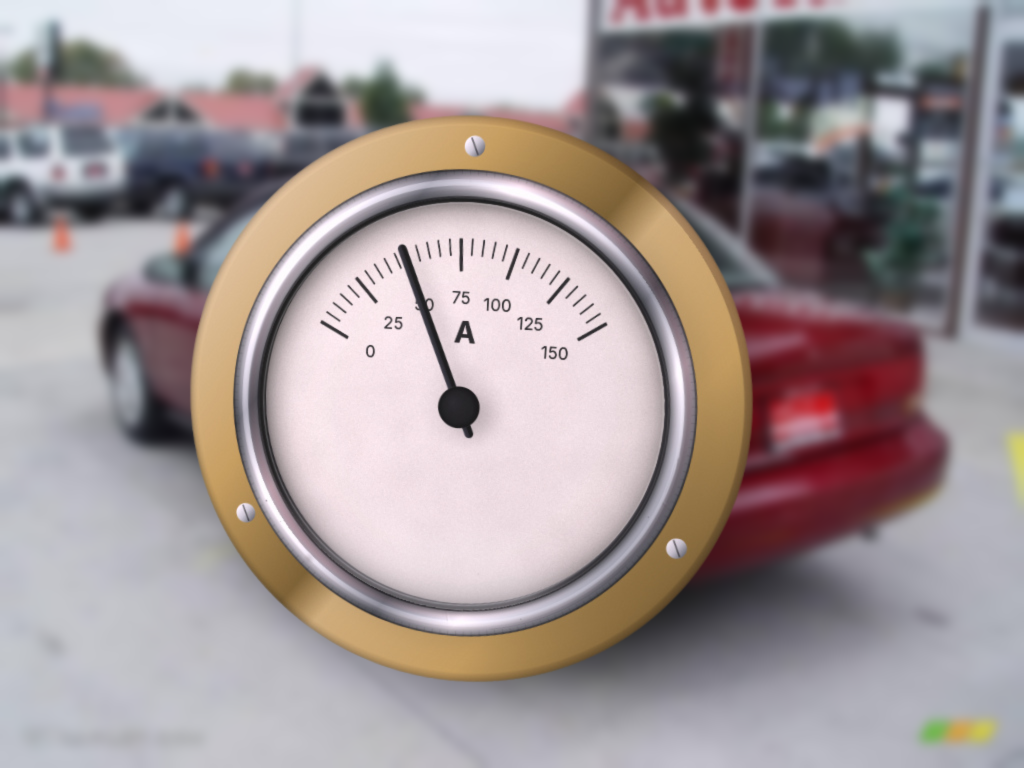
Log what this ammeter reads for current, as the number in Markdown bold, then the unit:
**50** A
